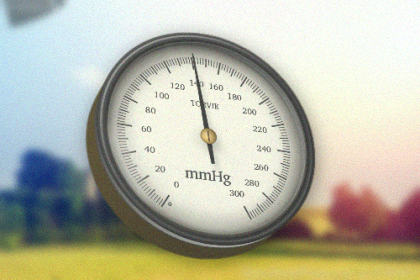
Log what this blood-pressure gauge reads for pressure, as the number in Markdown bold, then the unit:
**140** mmHg
